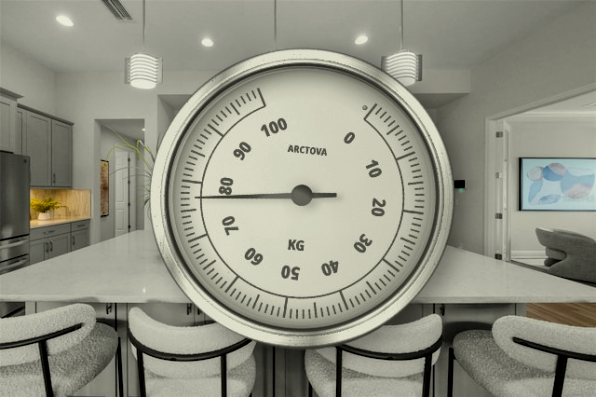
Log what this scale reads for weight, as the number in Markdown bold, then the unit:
**77** kg
